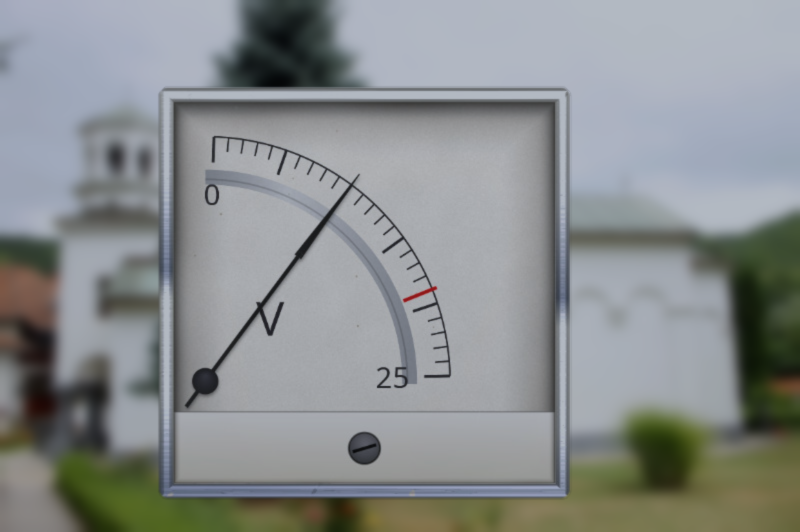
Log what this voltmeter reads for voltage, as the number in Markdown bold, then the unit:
**10** V
